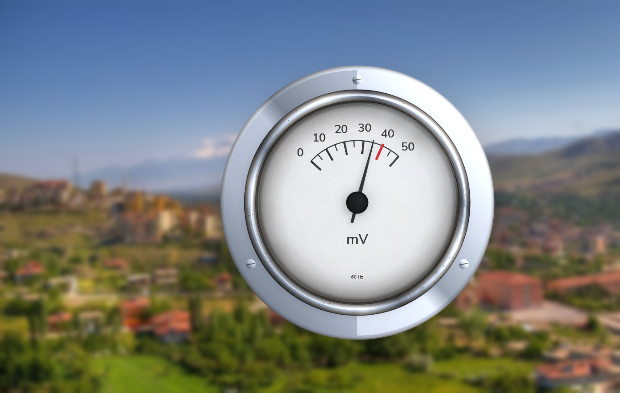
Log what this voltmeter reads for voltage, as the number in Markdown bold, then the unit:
**35** mV
